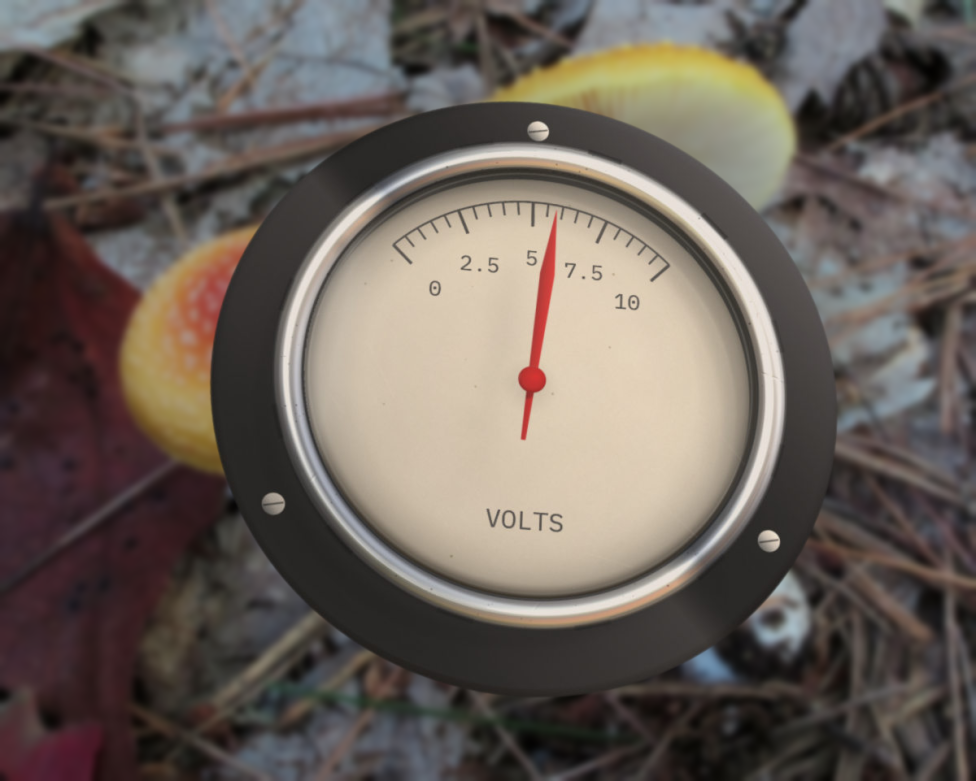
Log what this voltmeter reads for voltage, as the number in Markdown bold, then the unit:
**5.75** V
